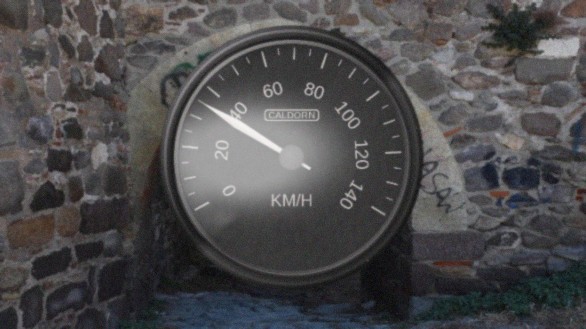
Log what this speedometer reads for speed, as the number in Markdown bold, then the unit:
**35** km/h
